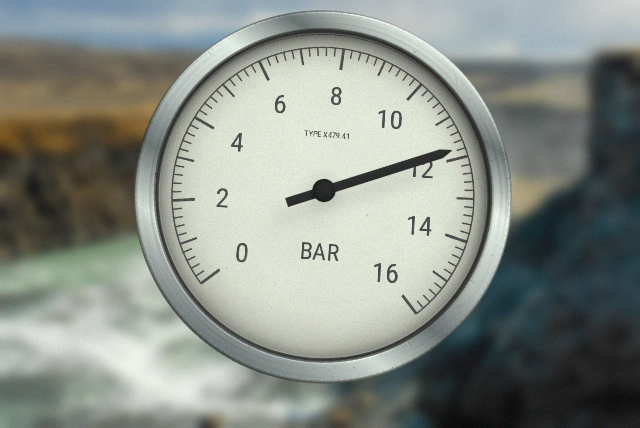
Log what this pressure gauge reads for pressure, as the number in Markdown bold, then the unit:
**11.8** bar
